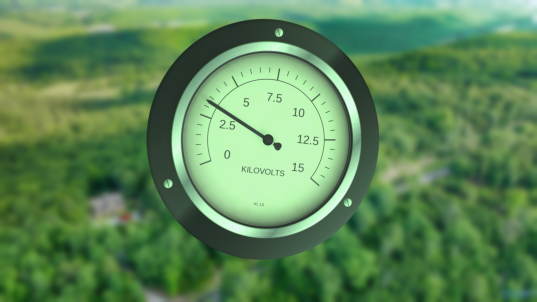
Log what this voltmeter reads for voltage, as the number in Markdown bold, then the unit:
**3.25** kV
